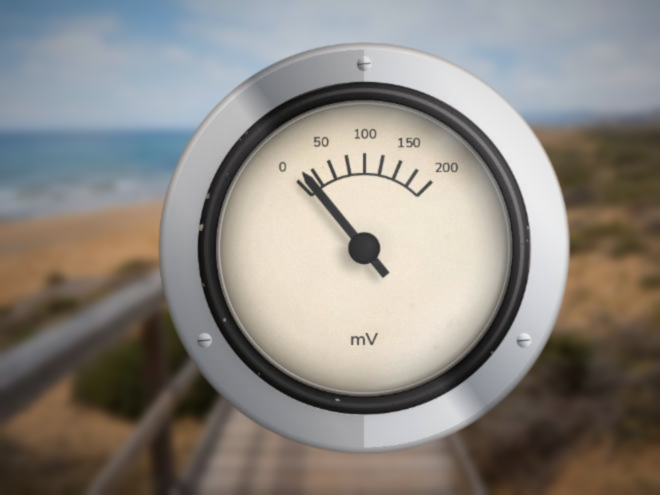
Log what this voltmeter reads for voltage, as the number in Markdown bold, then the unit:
**12.5** mV
